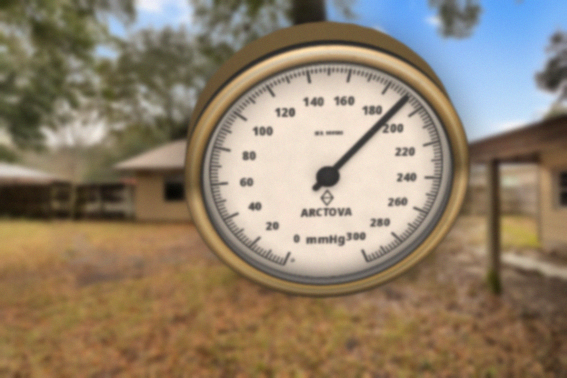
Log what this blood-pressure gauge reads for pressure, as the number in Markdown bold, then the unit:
**190** mmHg
